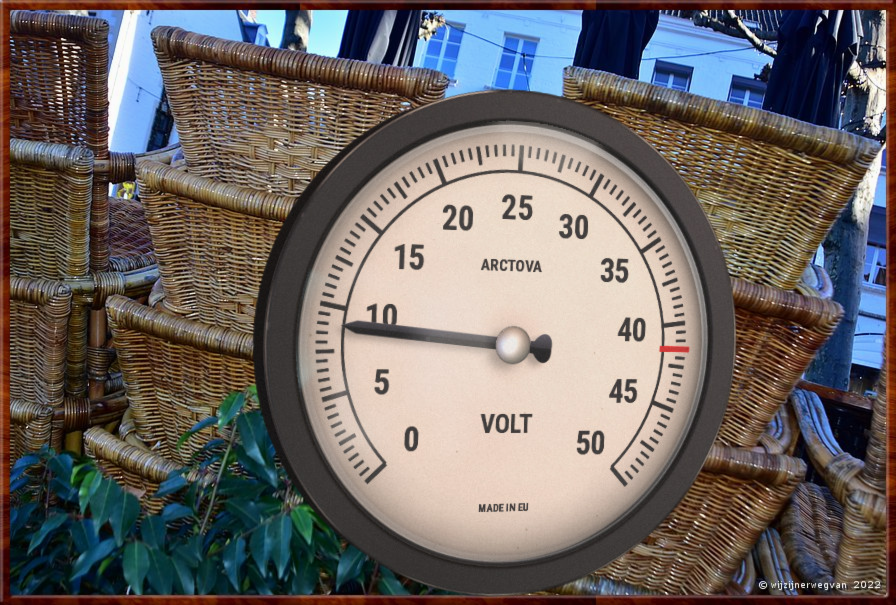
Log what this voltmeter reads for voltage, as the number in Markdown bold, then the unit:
**9** V
